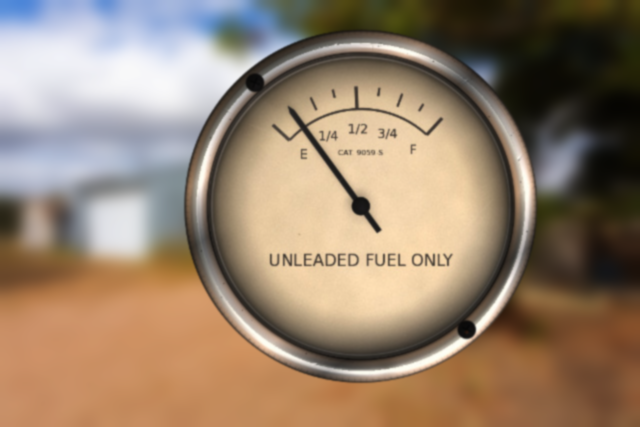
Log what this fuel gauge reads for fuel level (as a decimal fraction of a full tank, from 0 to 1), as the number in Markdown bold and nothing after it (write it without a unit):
**0.125**
